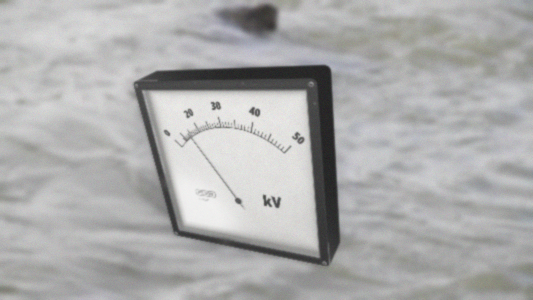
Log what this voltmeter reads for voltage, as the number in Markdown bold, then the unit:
**15** kV
